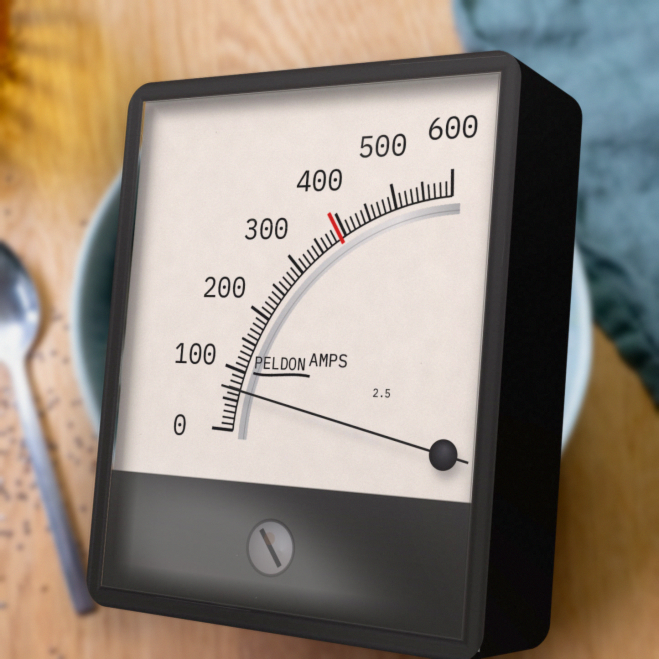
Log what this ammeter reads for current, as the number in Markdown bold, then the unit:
**70** A
